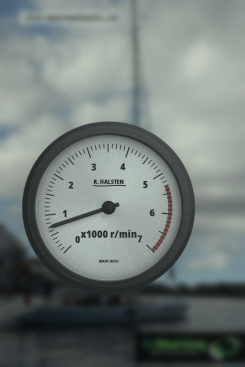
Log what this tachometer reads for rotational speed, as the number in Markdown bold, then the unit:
**700** rpm
